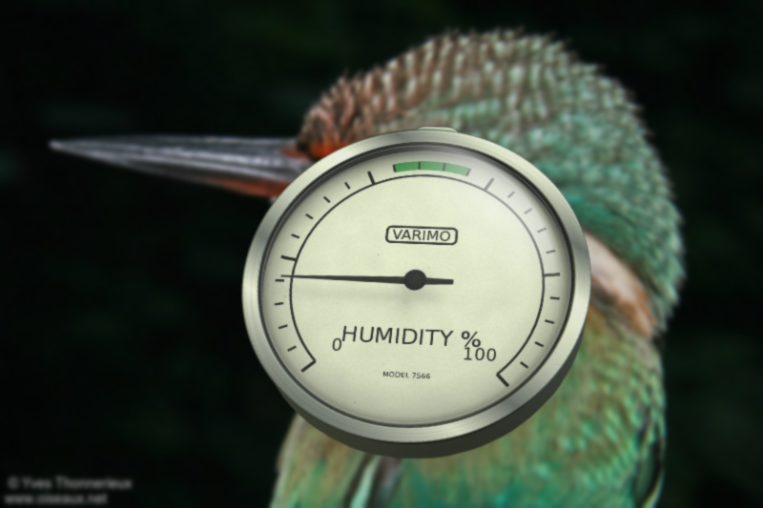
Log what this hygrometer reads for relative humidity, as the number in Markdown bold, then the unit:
**16** %
